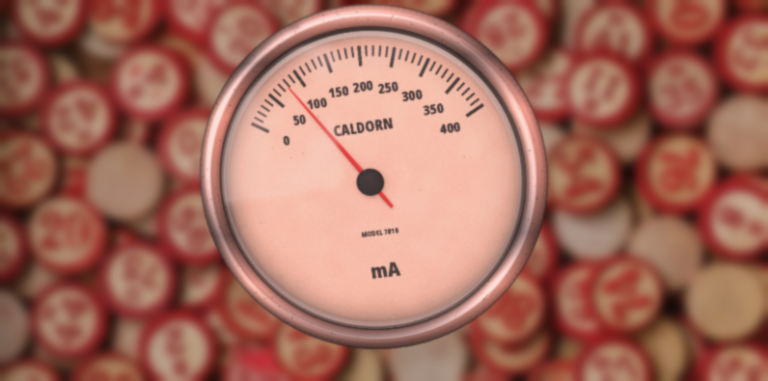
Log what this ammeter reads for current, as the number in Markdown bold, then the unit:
**80** mA
